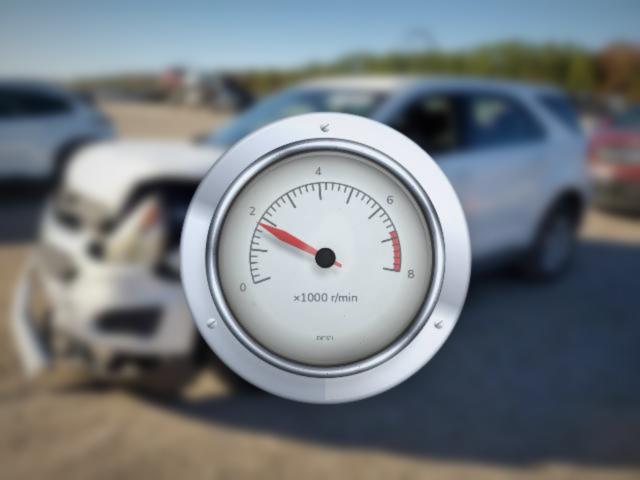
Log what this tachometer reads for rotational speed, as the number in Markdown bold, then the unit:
**1800** rpm
